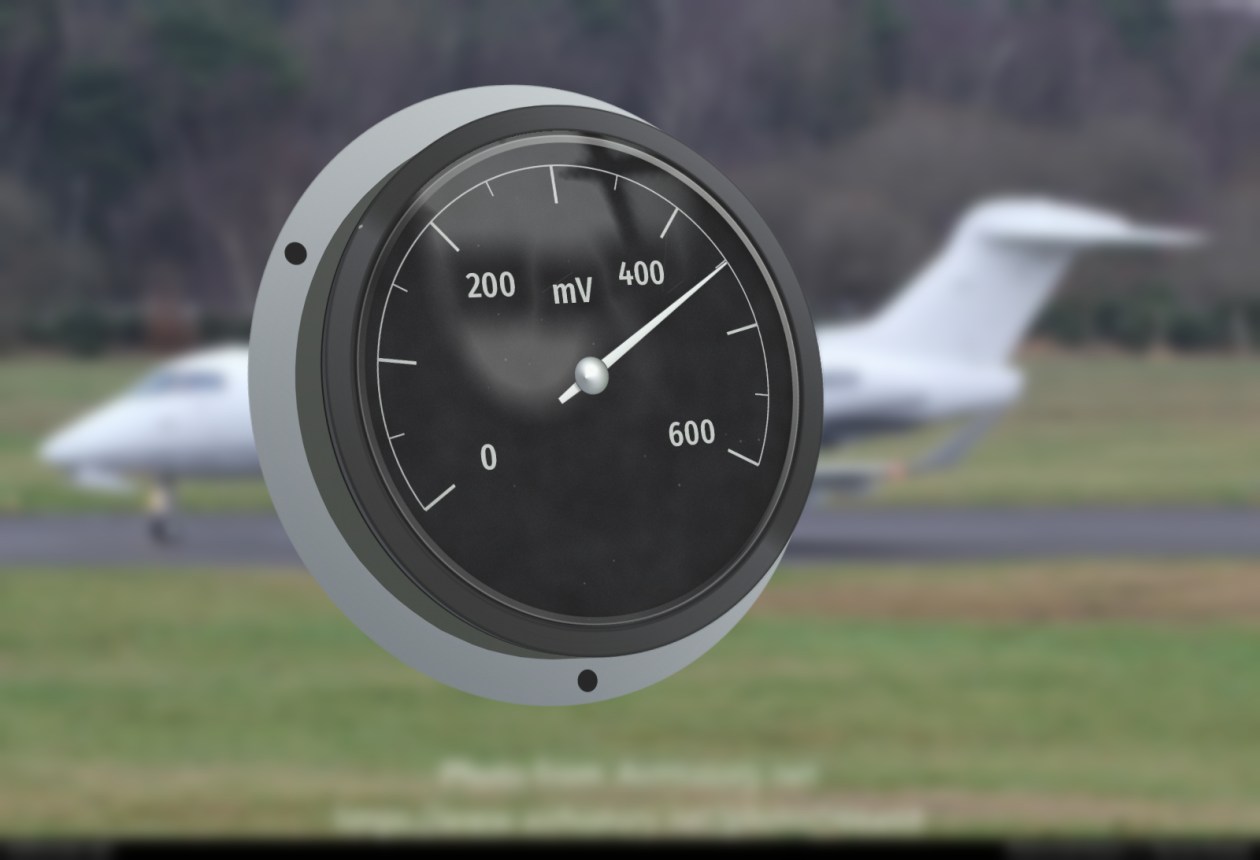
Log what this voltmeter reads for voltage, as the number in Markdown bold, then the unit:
**450** mV
